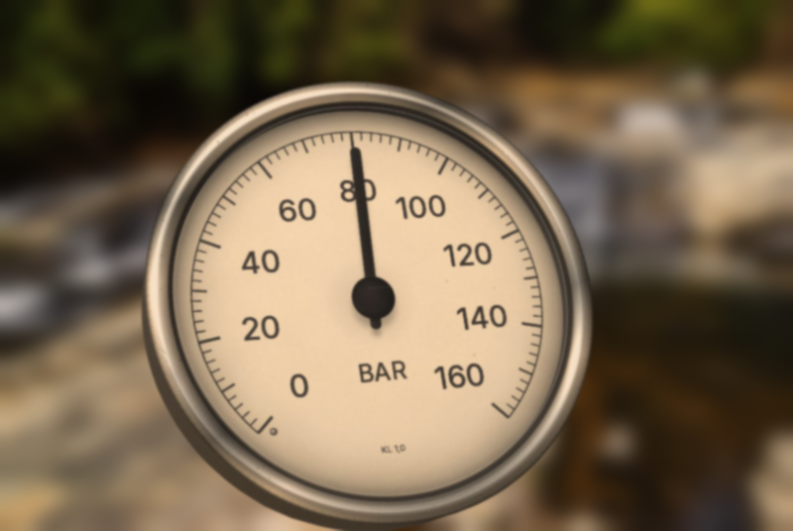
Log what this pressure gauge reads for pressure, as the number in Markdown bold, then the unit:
**80** bar
